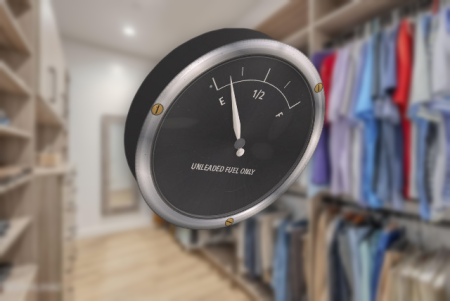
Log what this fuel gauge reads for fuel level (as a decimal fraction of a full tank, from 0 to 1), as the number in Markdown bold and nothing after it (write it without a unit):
**0.125**
